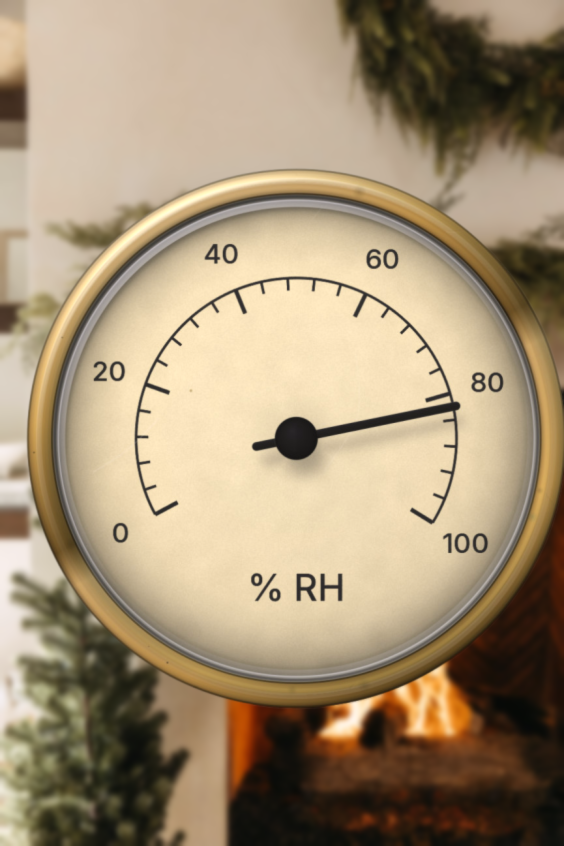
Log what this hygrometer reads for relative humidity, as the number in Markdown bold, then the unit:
**82** %
